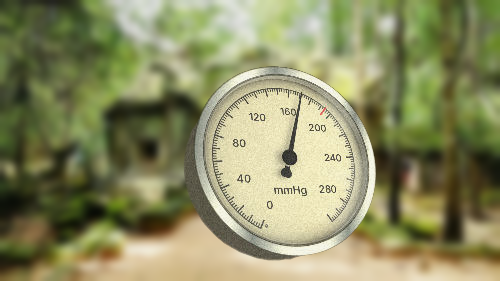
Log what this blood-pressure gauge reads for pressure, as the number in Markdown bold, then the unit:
**170** mmHg
